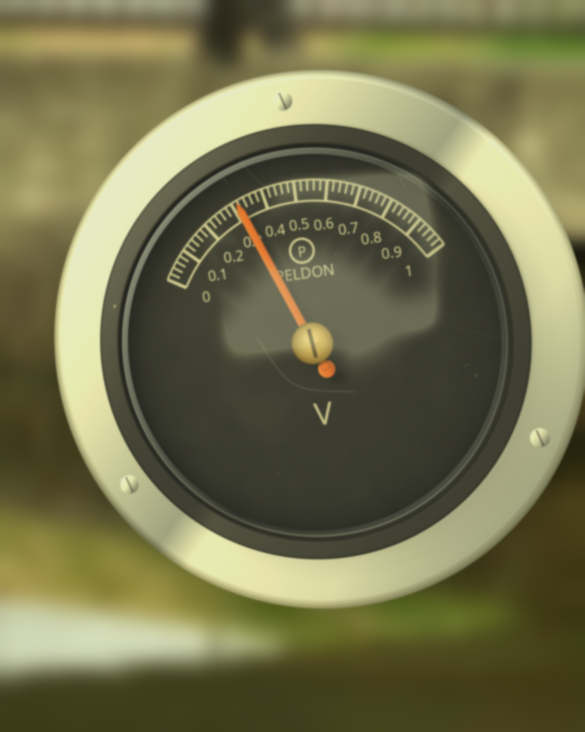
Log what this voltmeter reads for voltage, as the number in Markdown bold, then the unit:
**0.32** V
